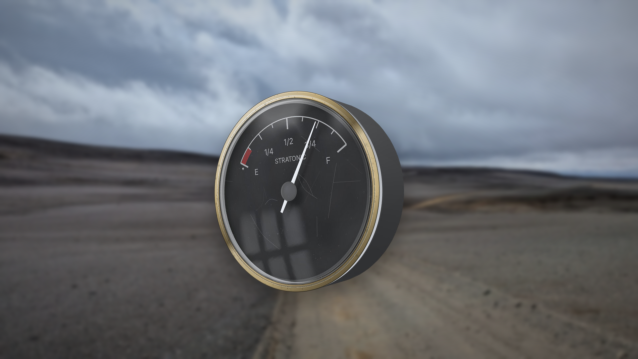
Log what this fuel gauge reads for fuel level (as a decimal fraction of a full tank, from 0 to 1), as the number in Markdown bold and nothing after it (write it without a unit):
**0.75**
